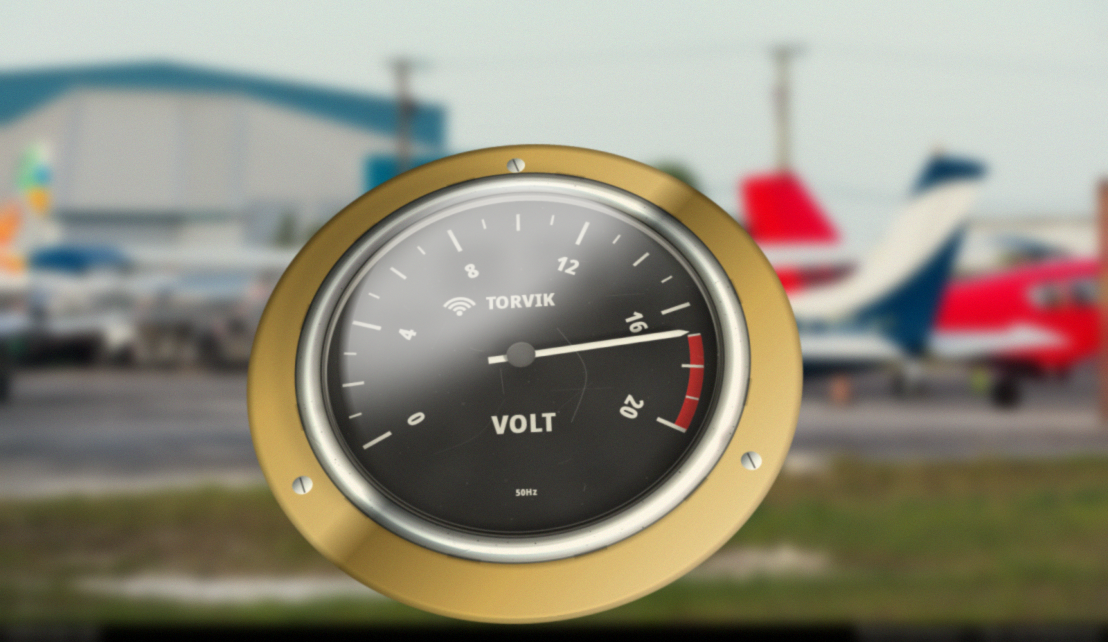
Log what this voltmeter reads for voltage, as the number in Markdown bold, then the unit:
**17** V
